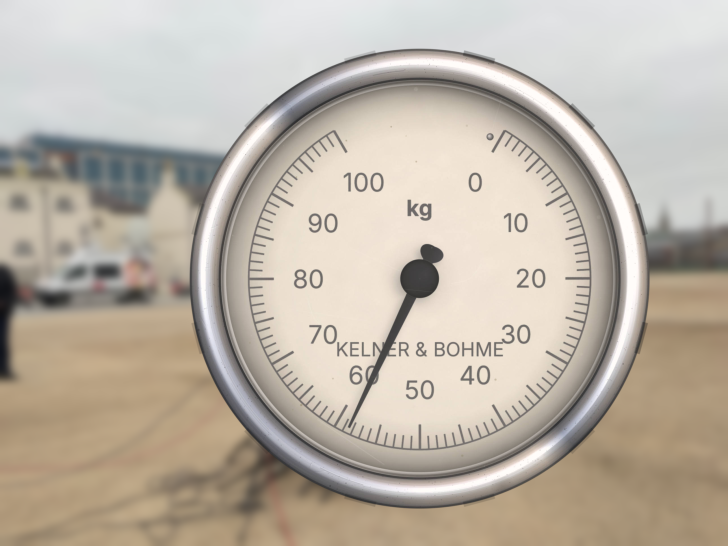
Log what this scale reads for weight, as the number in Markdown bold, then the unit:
**58.5** kg
